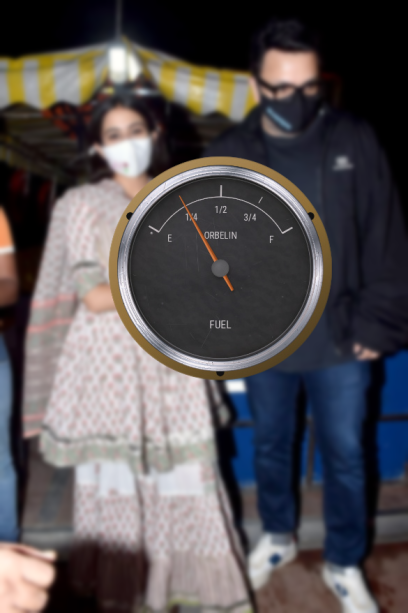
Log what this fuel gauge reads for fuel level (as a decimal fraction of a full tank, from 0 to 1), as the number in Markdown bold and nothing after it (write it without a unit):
**0.25**
